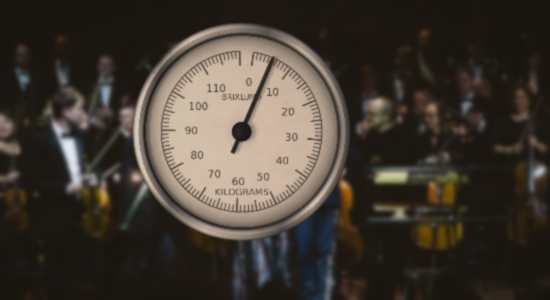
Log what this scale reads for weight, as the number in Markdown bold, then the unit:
**5** kg
